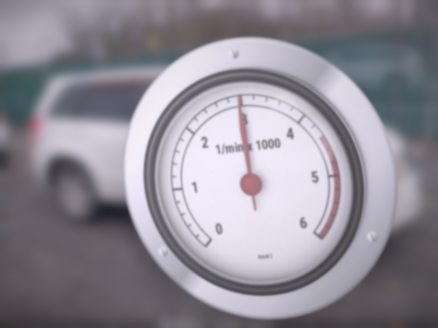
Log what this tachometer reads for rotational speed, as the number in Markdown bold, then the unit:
**3000** rpm
